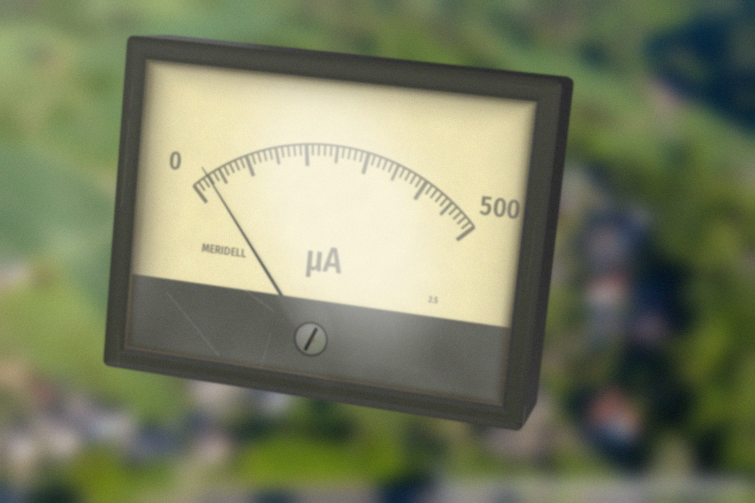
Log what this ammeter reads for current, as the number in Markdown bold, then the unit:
**30** µA
